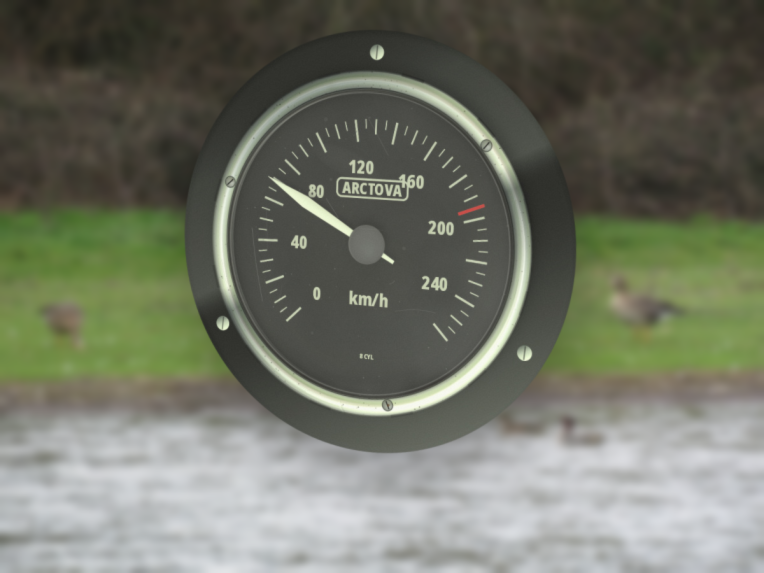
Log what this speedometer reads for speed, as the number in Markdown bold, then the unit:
**70** km/h
